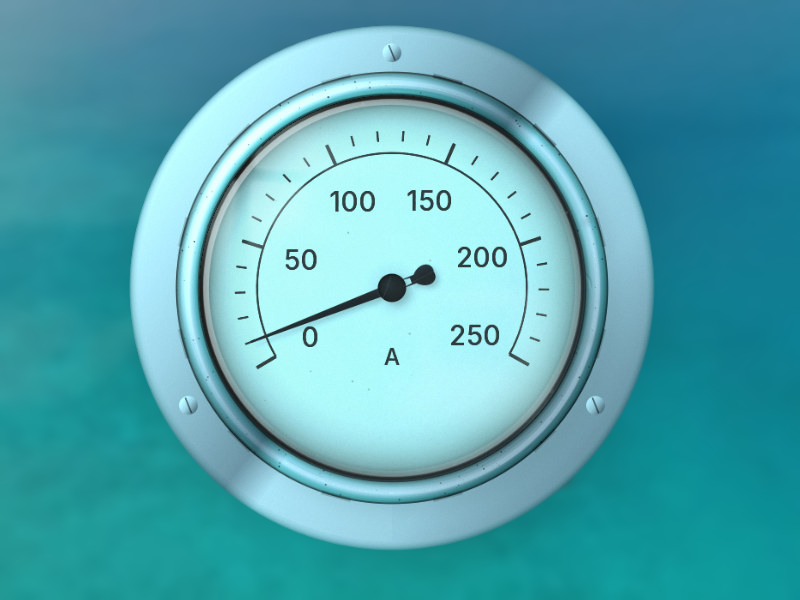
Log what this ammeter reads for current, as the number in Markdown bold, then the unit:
**10** A
